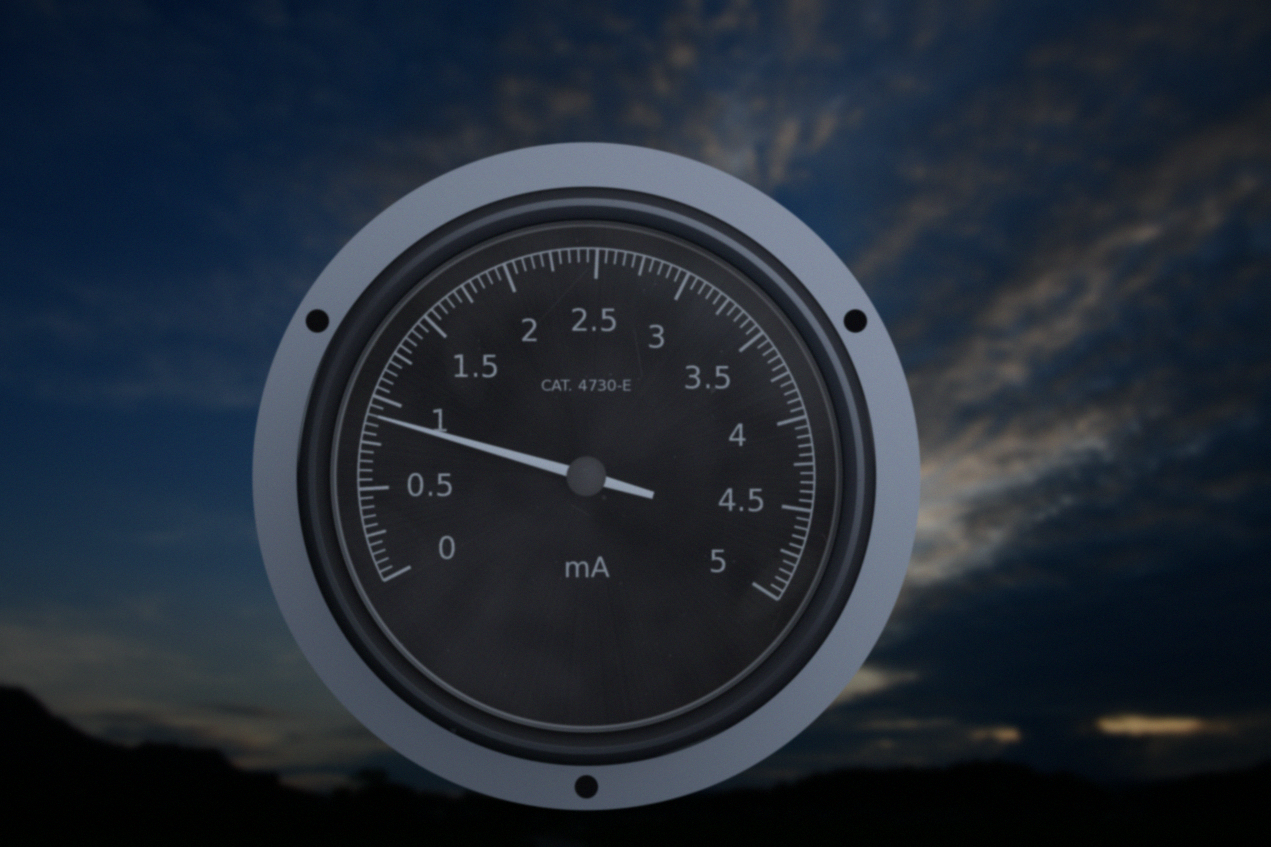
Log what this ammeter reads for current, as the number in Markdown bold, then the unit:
**0.9** mA
